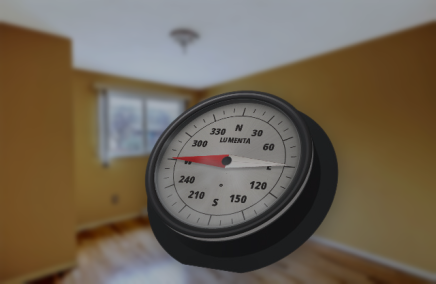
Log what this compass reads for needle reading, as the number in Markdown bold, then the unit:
**270** °
